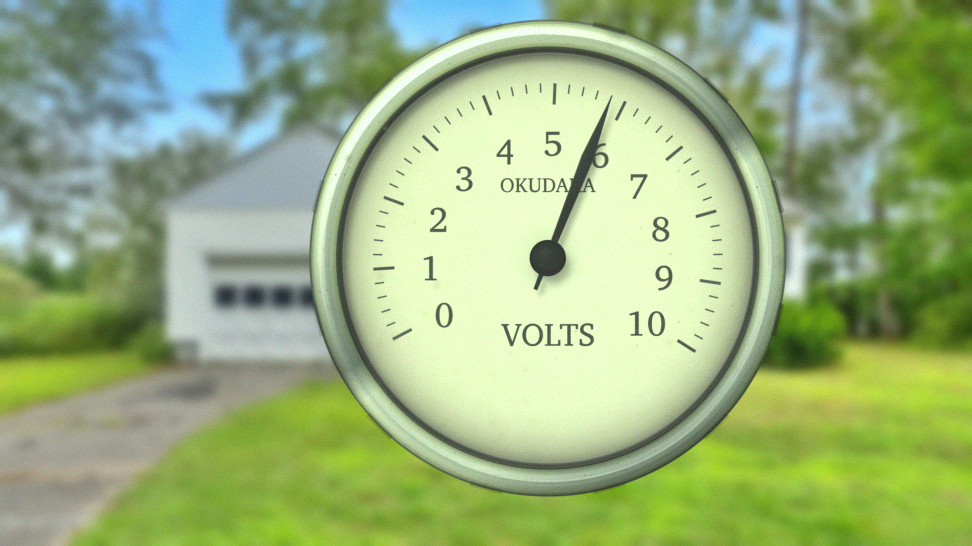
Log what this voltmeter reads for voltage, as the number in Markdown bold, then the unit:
**5.8** V
